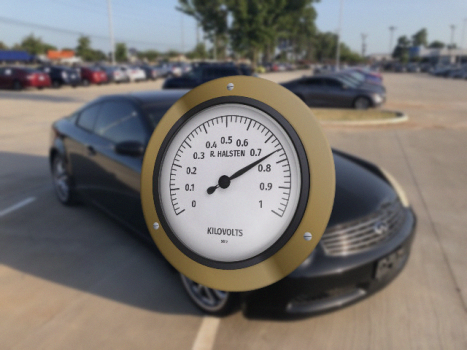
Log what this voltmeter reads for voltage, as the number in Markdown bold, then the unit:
**0.76** kV
